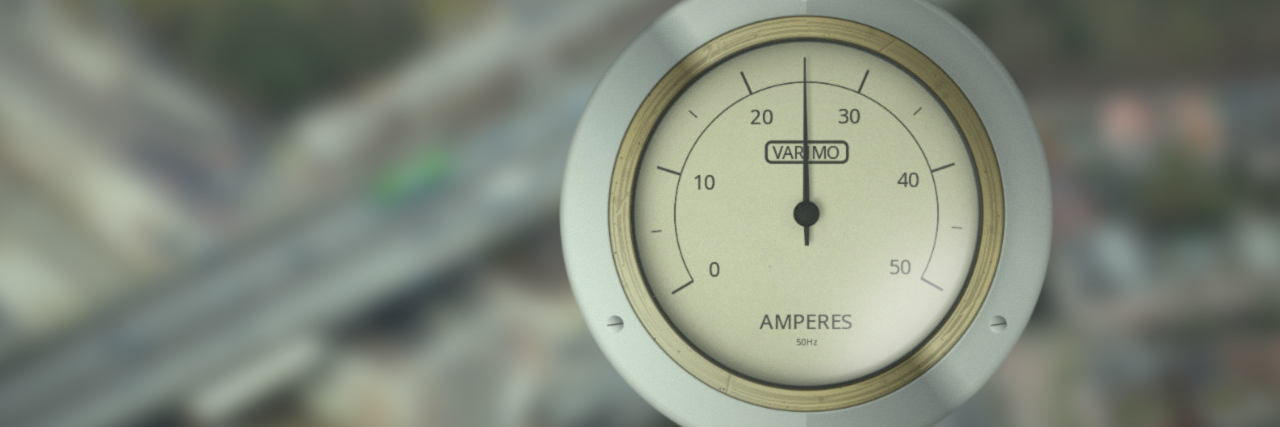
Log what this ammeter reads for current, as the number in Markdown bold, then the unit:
**25** A
